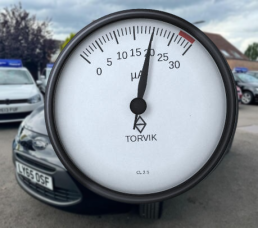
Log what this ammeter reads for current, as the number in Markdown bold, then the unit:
**20** µA
